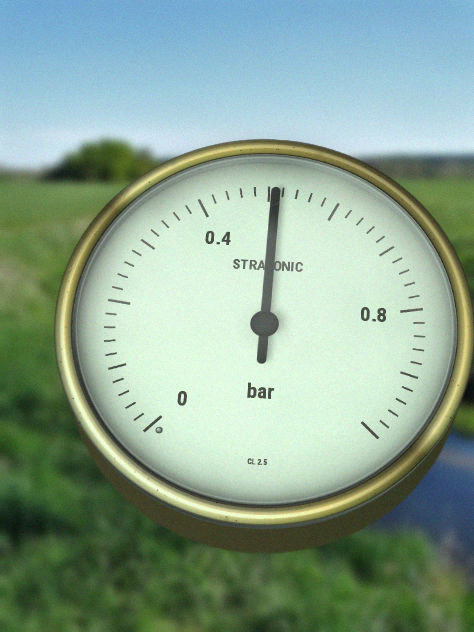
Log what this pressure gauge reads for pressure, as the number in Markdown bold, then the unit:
**0.51** bar
